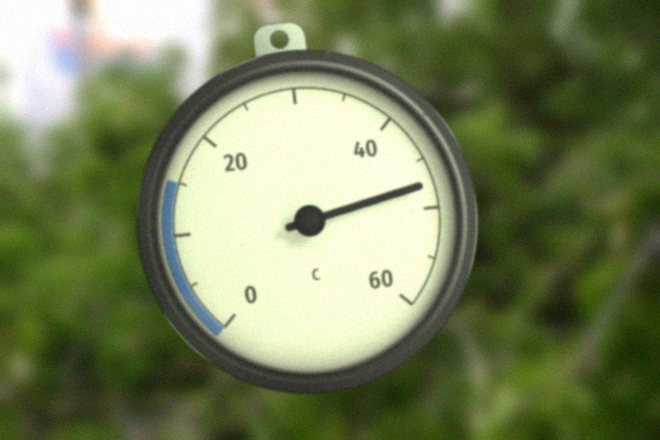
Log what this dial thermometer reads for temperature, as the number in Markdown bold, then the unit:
**47.5** °C
